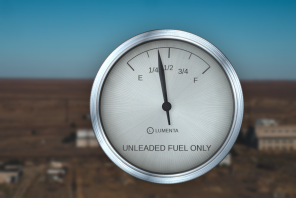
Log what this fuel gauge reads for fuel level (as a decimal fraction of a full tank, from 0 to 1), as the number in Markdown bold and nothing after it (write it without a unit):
**0.375**
